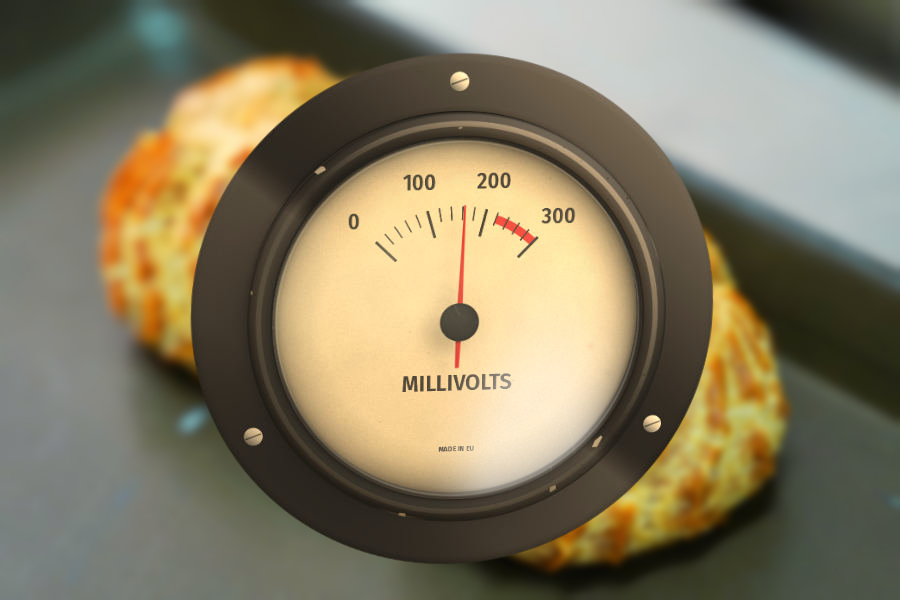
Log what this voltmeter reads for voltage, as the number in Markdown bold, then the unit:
**160** mV
